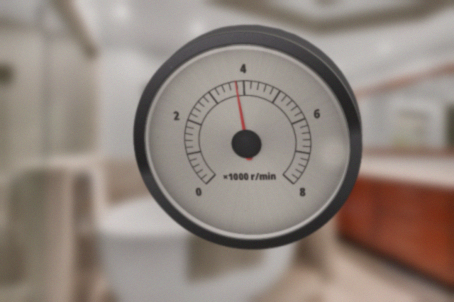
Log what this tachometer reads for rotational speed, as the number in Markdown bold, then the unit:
**3800** rpm
